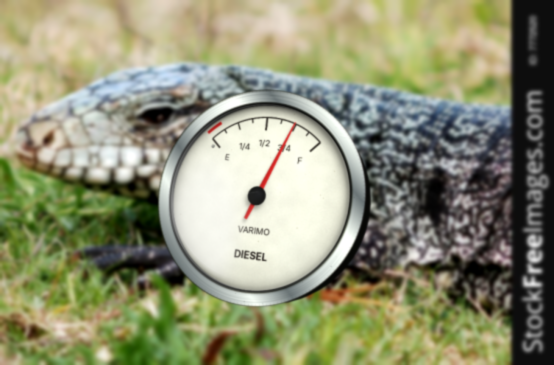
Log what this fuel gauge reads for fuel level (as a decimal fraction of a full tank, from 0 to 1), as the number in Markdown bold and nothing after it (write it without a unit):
**0.75**
